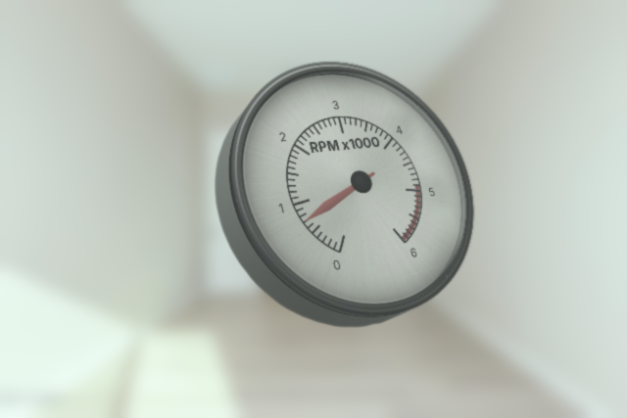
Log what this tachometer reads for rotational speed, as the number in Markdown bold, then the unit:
**700** rpm
